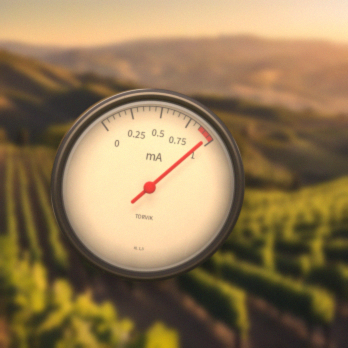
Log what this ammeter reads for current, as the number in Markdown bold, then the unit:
**0.95** mA
